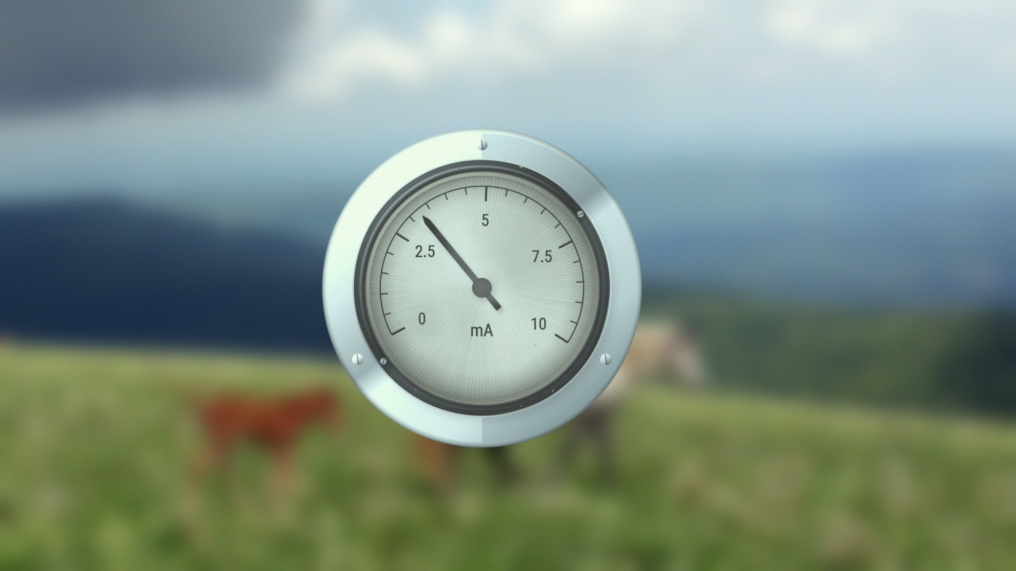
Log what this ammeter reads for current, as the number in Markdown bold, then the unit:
**3.25** mA
